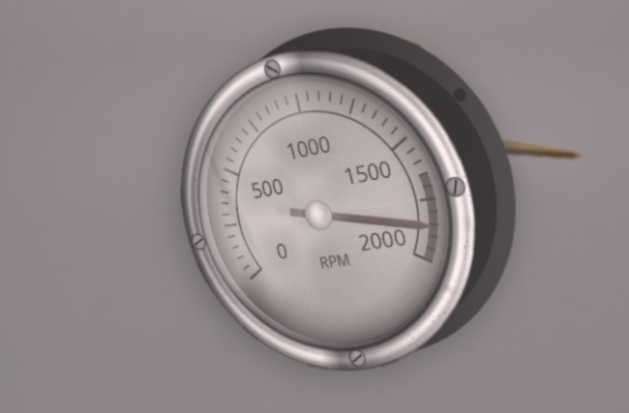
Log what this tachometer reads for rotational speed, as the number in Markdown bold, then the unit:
**1850** rpm
